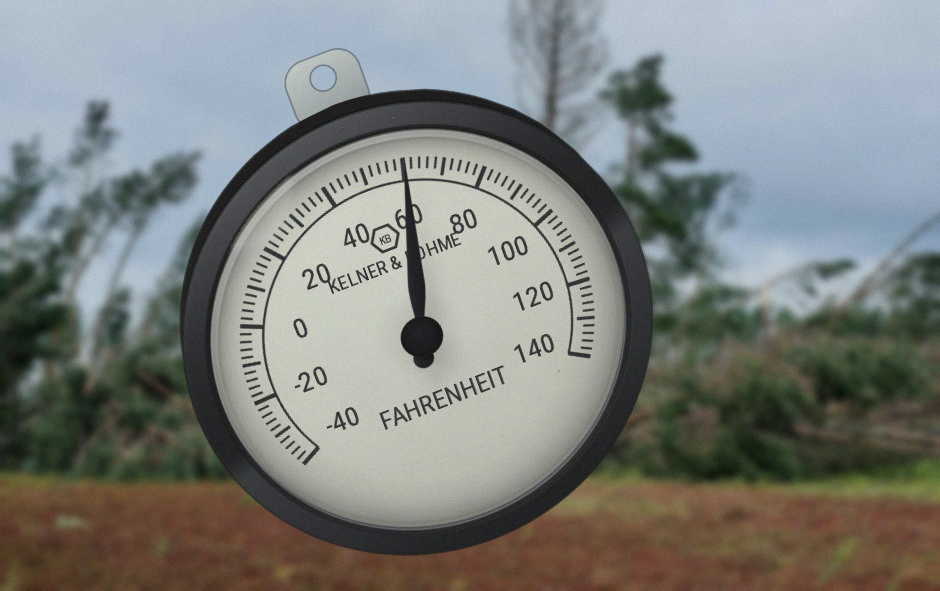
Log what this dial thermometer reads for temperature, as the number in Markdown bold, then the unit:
**60** °F
